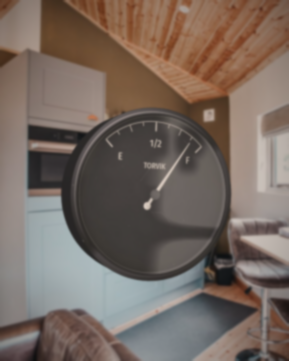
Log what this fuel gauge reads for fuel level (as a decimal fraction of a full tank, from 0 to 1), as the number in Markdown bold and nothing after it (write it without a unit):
**0.875**
